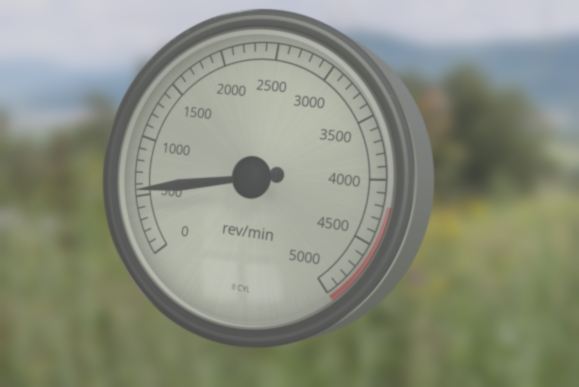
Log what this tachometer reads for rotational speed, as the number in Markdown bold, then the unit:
**550** rpm
